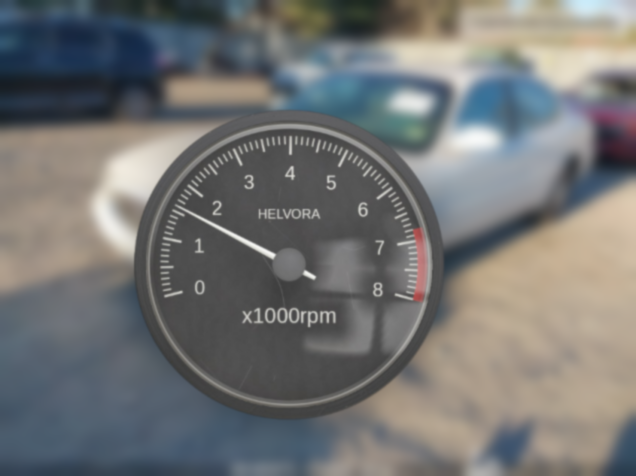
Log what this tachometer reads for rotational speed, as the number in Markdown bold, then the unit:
**1600** rpm
